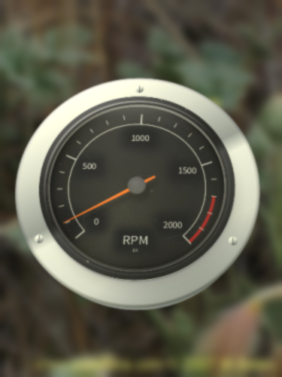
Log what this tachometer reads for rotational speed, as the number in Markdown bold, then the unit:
**100** rpm
